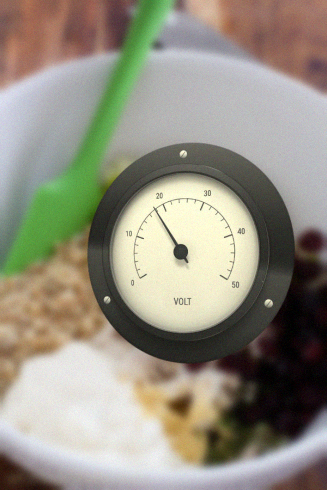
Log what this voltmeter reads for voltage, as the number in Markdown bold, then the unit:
**18** V
